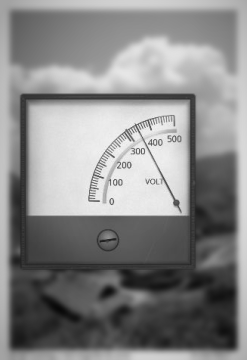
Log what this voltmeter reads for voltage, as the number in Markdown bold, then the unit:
**350** V
